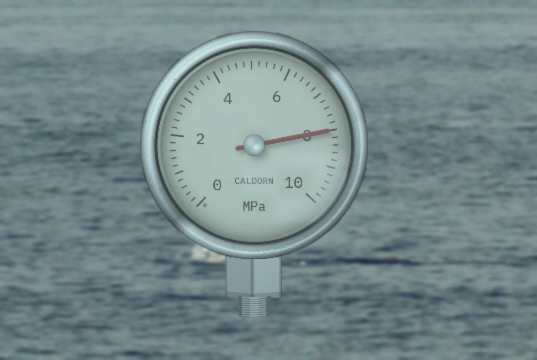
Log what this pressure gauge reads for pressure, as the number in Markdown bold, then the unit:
**8** MPa
